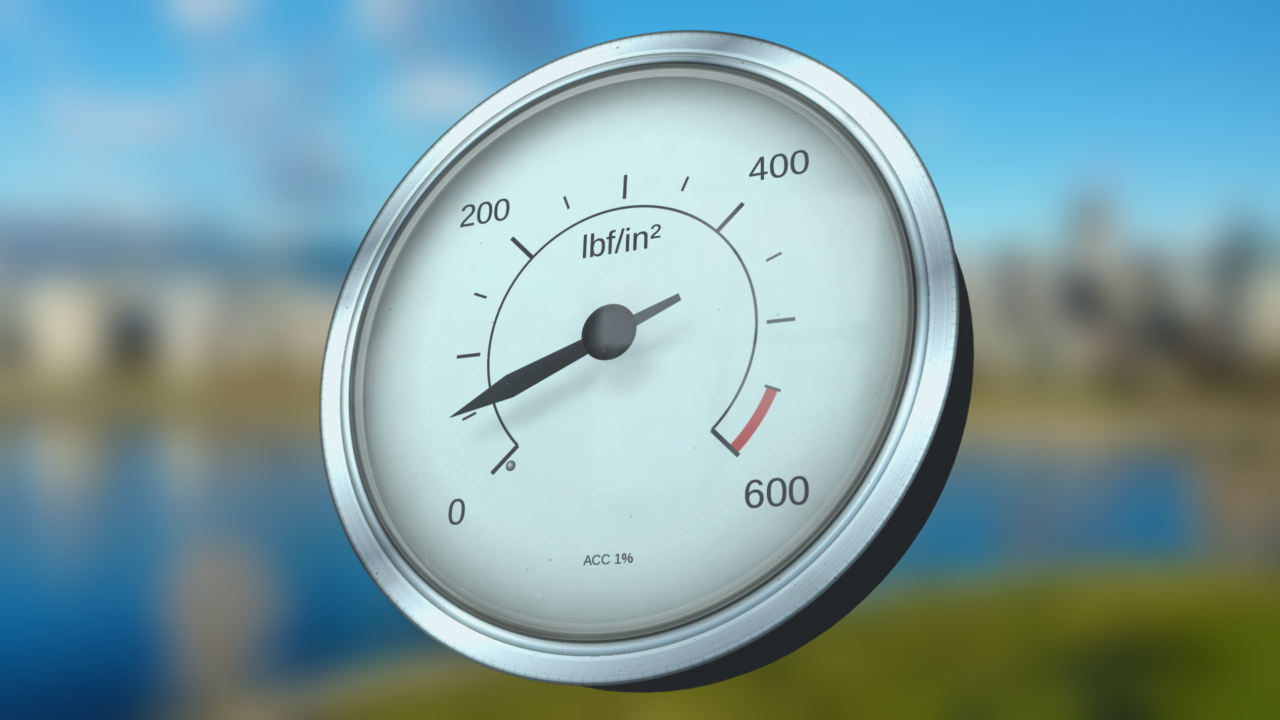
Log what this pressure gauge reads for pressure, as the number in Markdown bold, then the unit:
**50** psi
